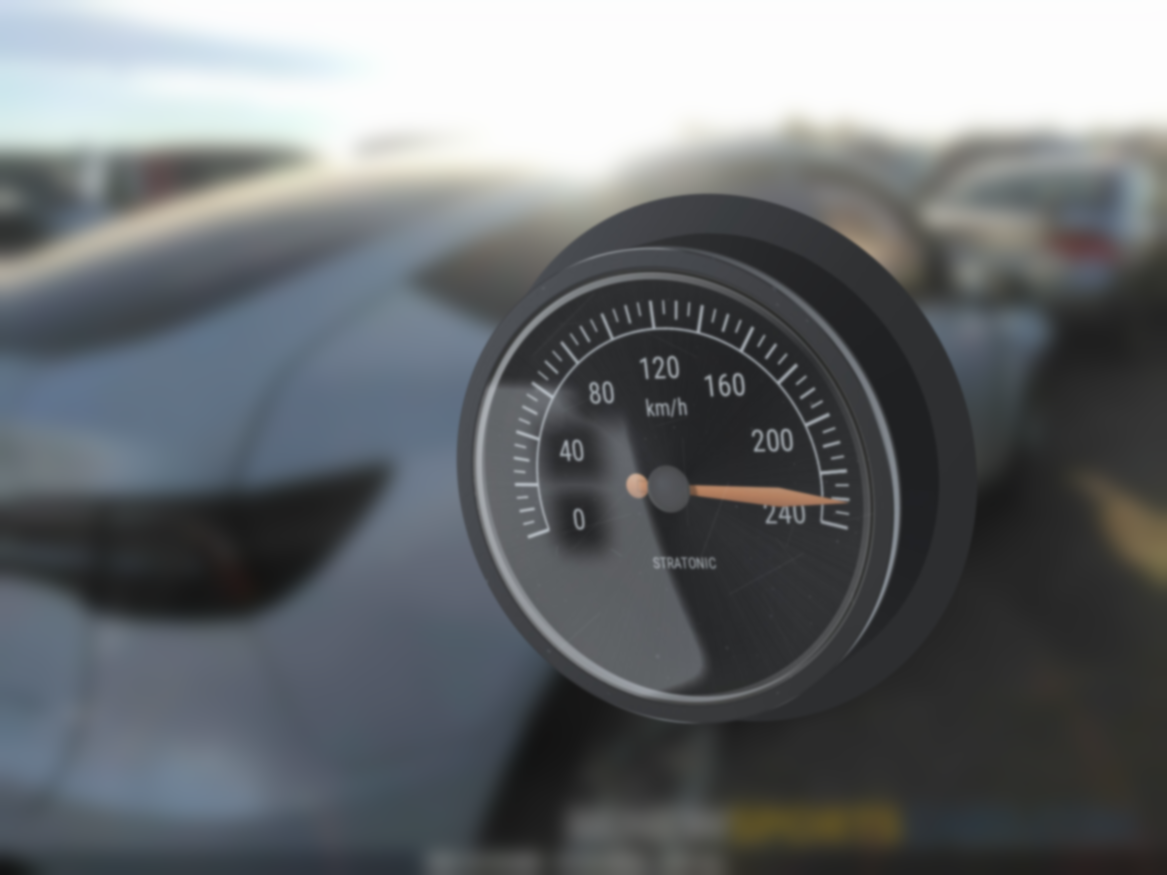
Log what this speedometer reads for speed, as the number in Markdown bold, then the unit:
**230** km/h
